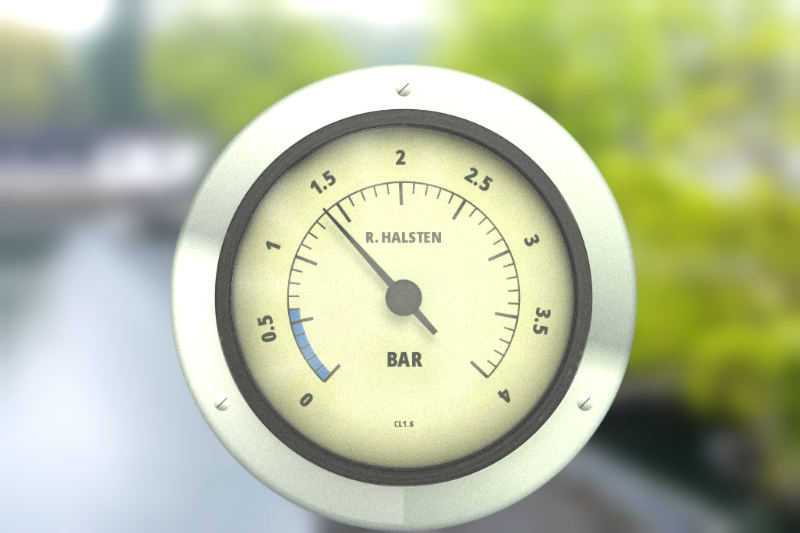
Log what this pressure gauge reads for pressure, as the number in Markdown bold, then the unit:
**1.4** bar
